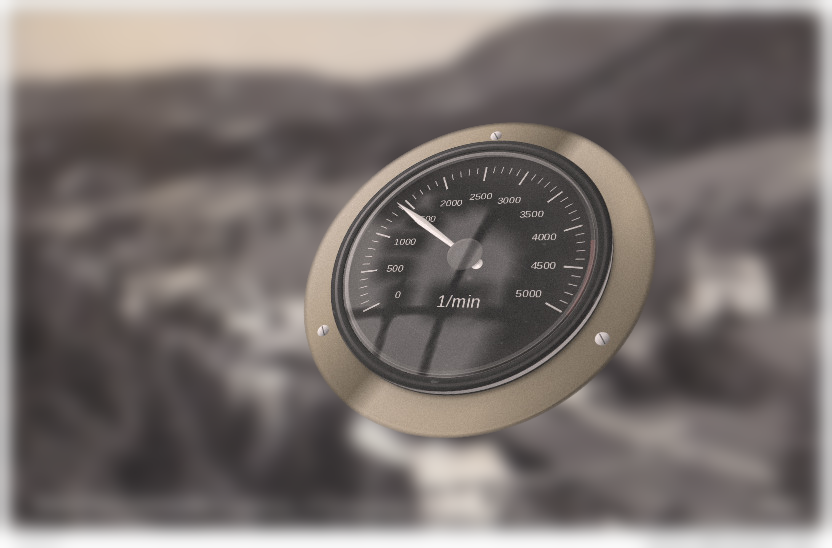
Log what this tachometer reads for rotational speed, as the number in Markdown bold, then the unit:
**1400** rpm
